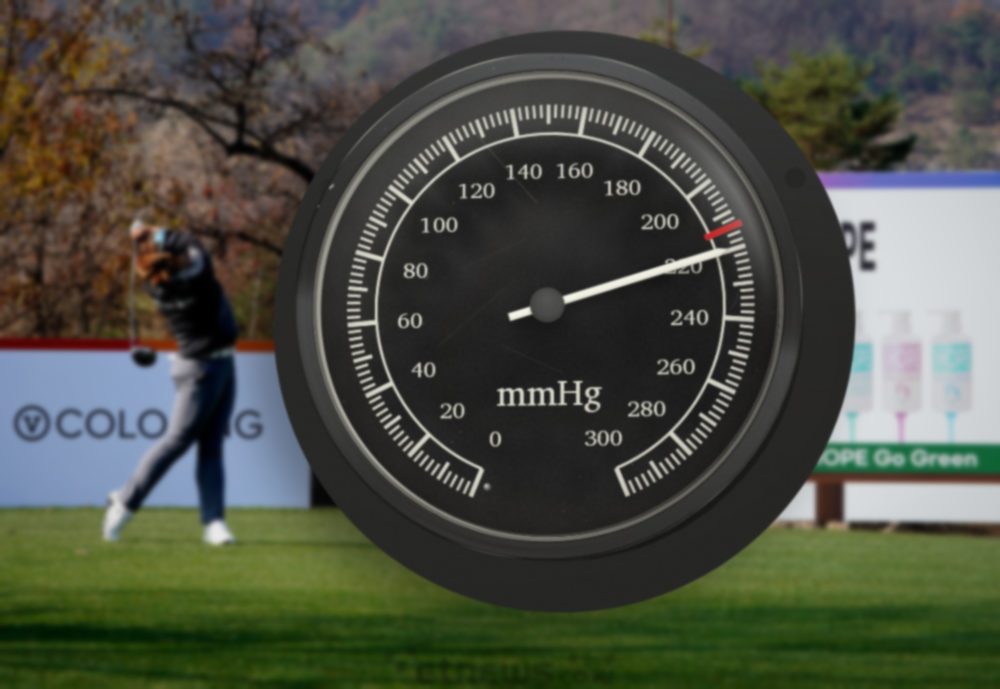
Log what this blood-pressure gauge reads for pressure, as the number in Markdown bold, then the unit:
**220** mmHg
